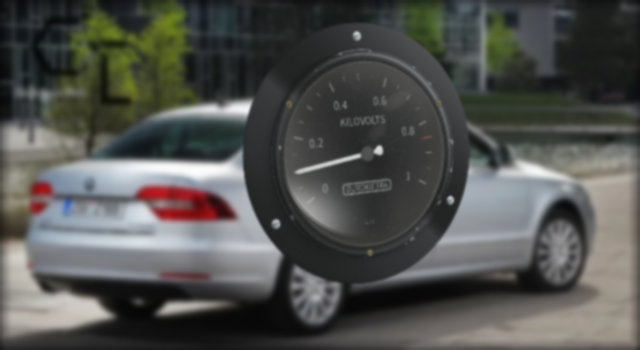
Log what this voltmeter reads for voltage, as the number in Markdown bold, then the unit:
**0.1** kV
